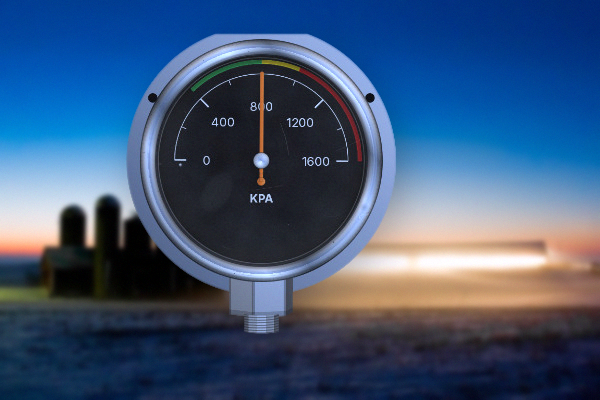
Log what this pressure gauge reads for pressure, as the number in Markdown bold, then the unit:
**800** kPa
